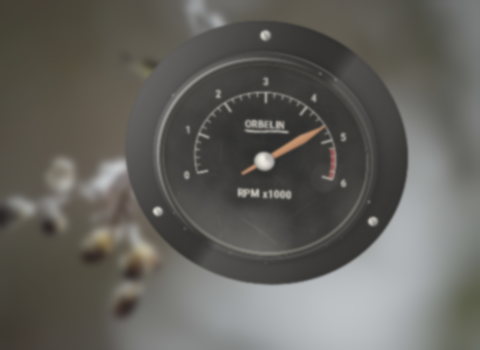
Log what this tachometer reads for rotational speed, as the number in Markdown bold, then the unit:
**4600** rpm
